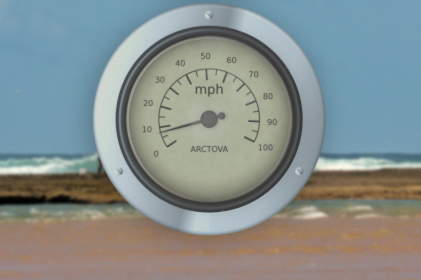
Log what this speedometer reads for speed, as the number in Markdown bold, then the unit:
**7.5** mph
